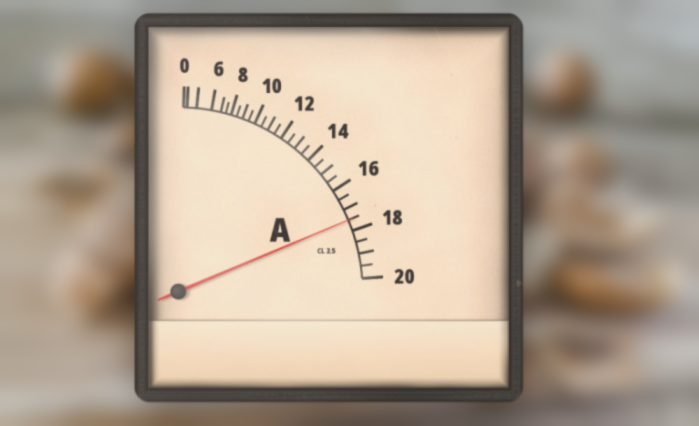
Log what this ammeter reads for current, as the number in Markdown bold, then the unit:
**17.5** A
